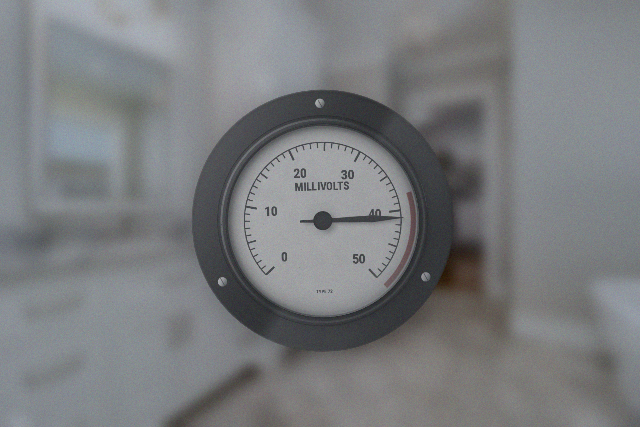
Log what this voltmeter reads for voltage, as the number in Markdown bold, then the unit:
**41** mV
